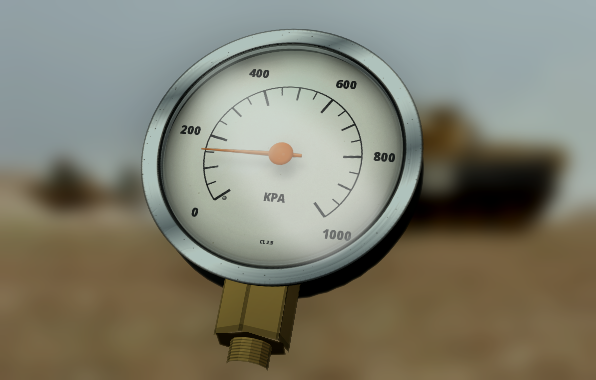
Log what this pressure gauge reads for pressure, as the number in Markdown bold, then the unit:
**150** kPa
